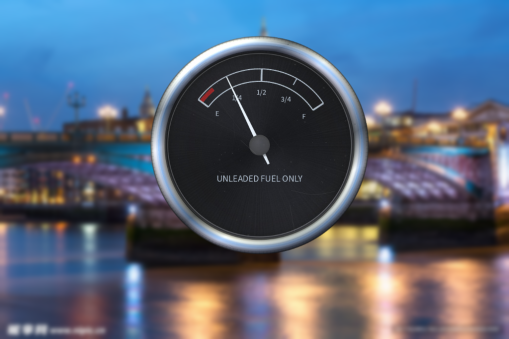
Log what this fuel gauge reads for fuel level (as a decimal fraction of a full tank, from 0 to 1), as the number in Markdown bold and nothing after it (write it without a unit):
**0.25**
